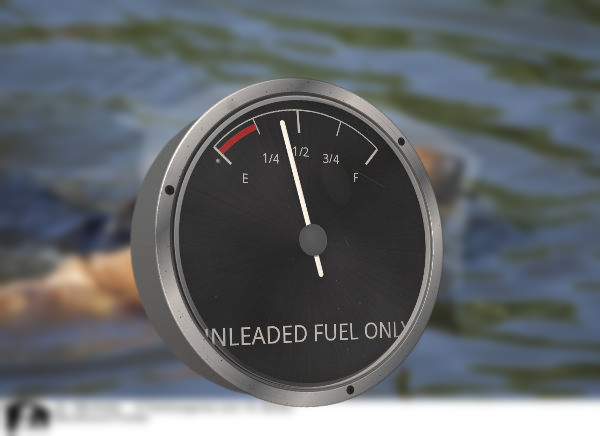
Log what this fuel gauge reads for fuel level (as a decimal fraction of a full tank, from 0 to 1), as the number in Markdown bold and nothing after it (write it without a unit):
**0.375**
